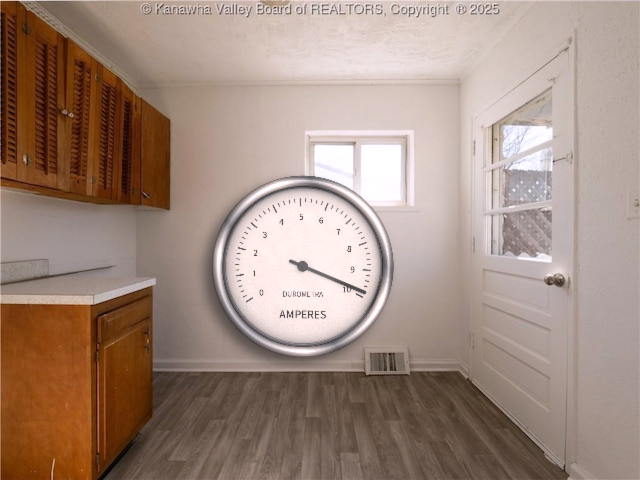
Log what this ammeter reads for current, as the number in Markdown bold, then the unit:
**9.8** A
